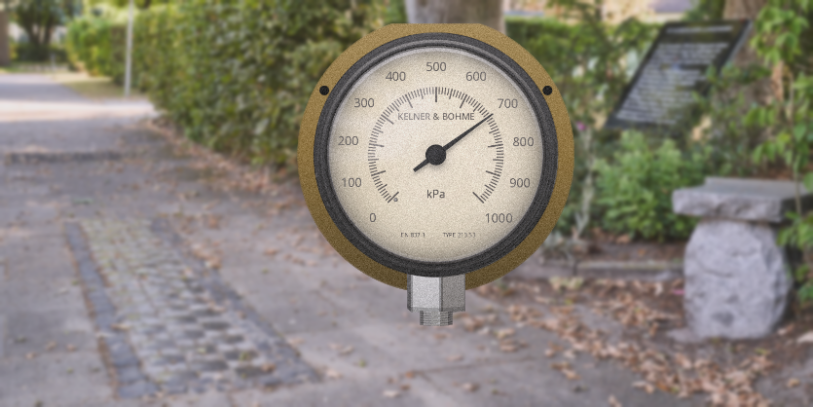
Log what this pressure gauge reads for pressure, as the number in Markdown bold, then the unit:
**700** kPa
